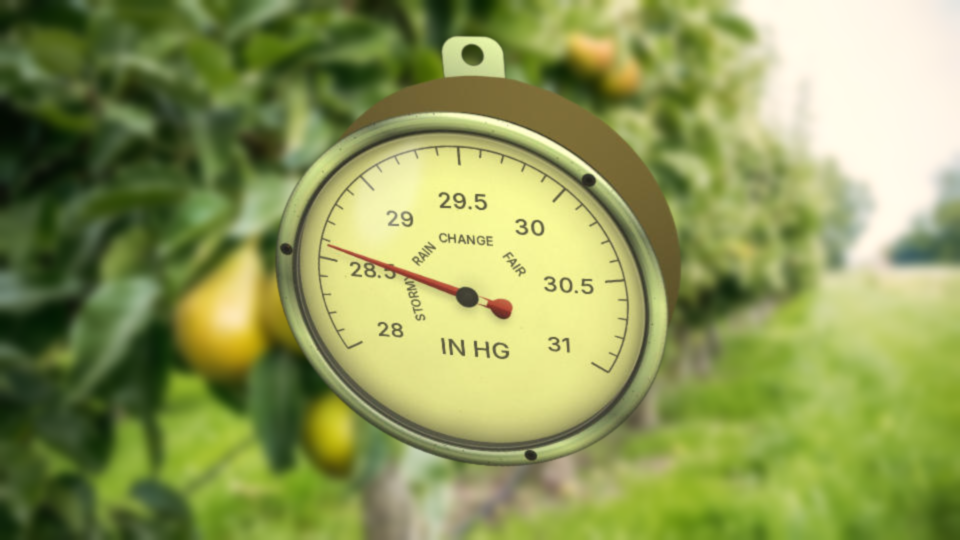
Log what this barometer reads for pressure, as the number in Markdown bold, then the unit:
**28.6** inHg
